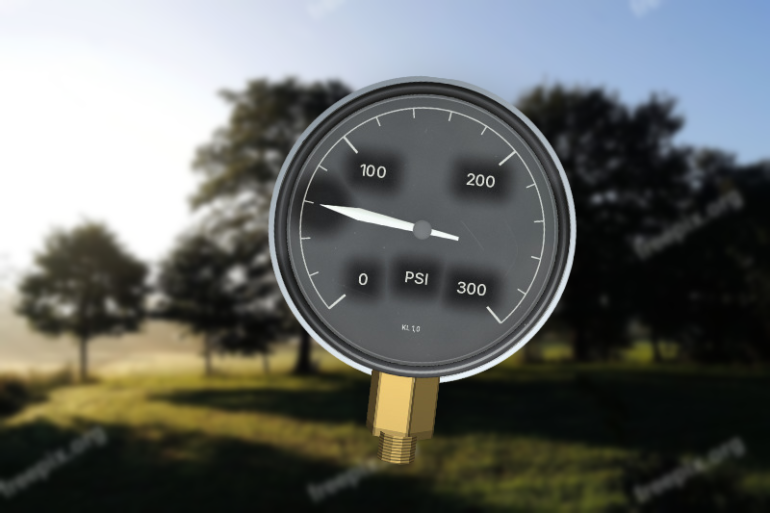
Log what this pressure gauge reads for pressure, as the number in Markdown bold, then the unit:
**60** psi
